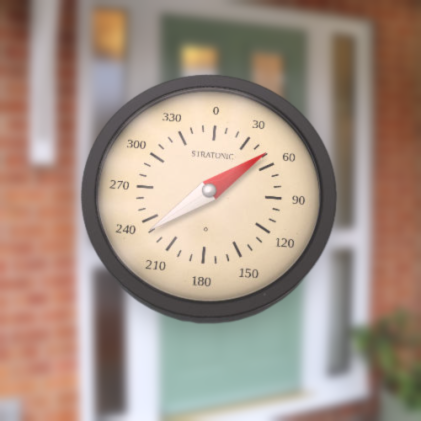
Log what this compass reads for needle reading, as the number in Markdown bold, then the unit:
**50** °
